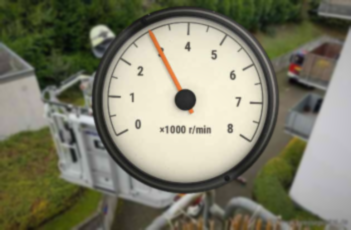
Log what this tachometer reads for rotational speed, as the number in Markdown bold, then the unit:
**3000** rpm
